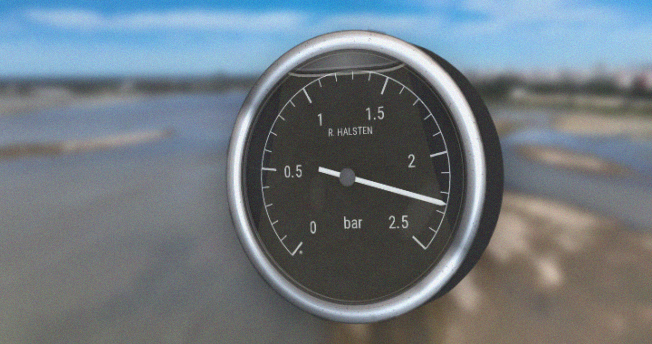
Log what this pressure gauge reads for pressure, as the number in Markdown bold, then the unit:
**2.25** bar
